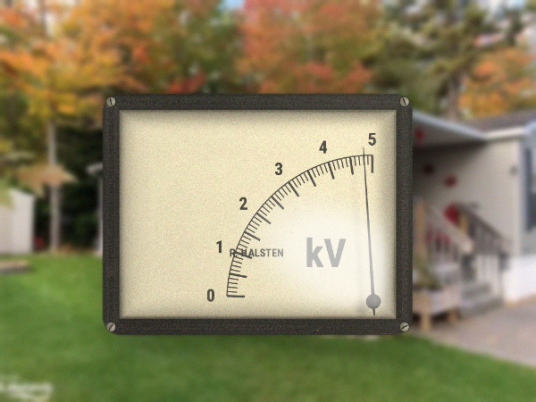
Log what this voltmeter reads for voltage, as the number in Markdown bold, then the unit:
**4.8** kV
